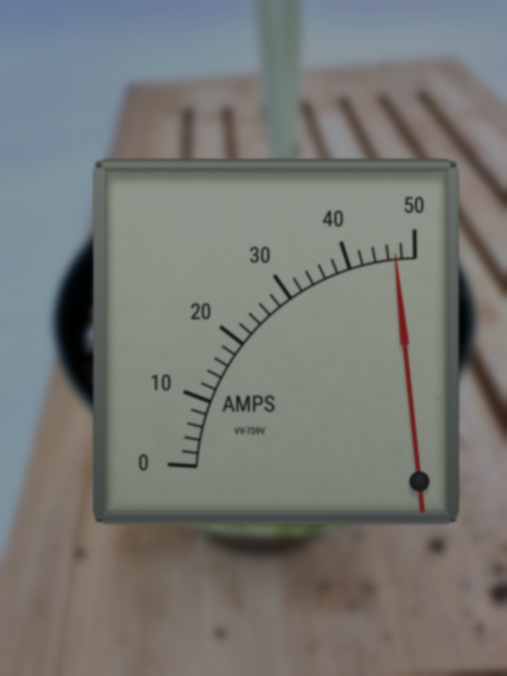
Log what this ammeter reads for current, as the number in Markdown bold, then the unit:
**47** A
